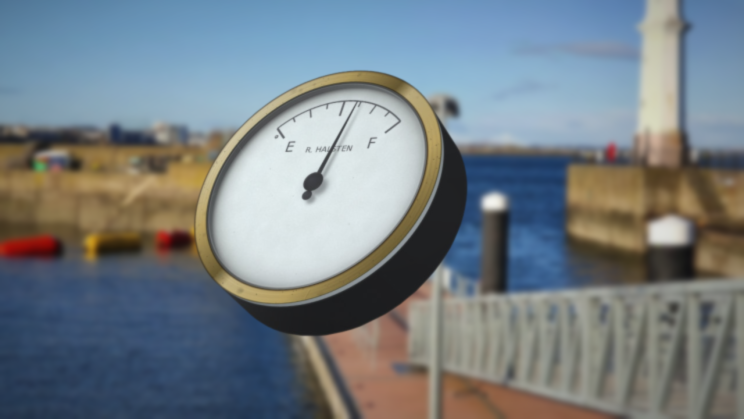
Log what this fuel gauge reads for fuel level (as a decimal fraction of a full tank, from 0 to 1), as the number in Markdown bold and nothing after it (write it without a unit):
**0.625**
